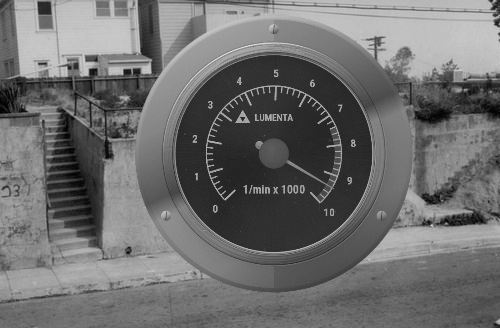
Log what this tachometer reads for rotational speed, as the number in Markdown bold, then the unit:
**9400** rpm
